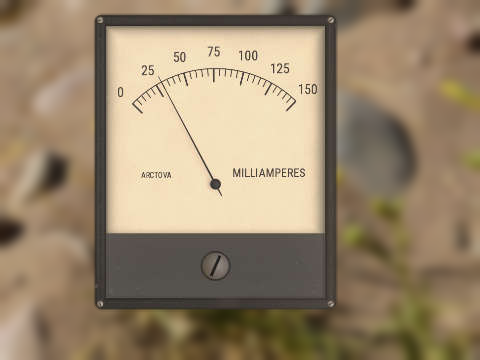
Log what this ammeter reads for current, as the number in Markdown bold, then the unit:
**30** mA
